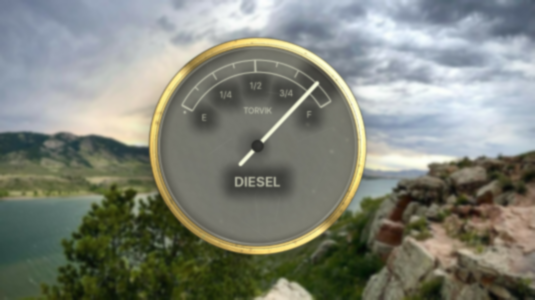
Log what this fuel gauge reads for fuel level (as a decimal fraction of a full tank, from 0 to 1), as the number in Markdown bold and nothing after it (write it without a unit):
**0.875**
